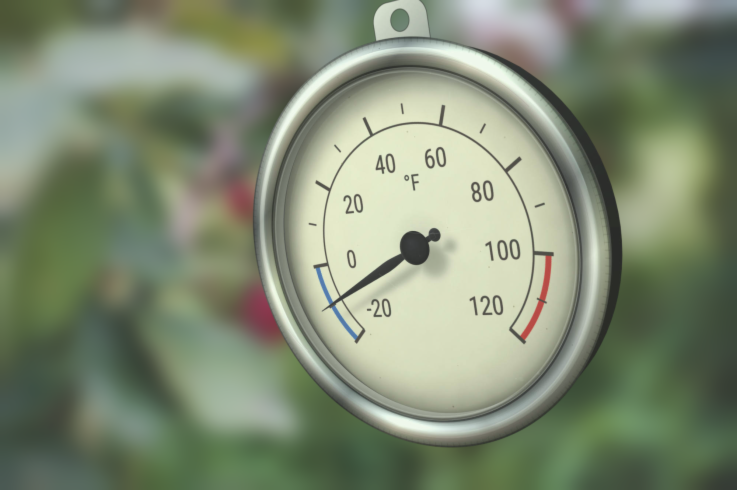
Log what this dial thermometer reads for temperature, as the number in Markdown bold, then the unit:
**-10** °F
